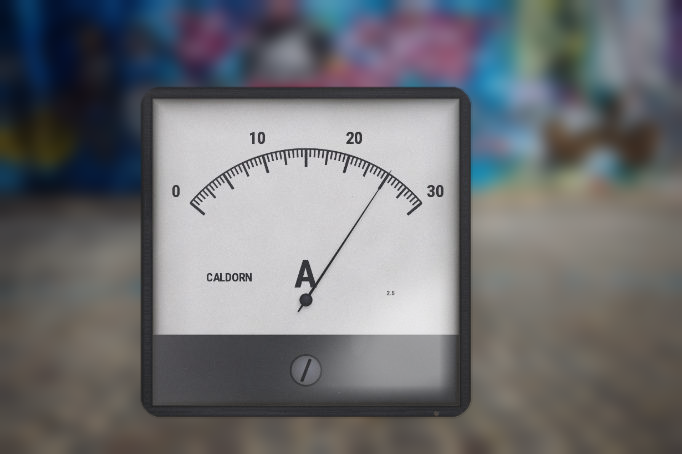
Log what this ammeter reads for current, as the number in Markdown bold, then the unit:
**25** A
